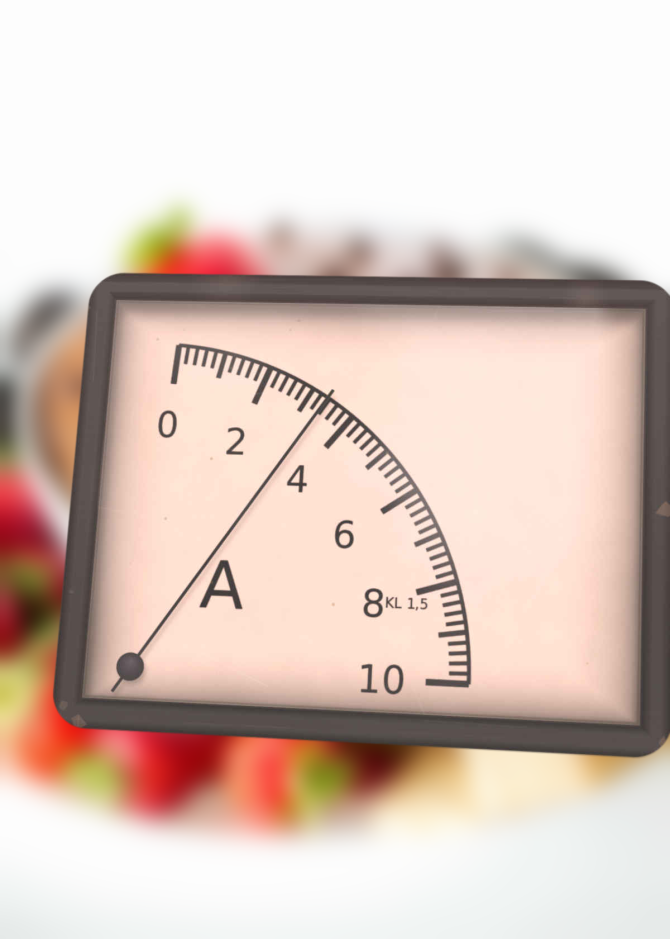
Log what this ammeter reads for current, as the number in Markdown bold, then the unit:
**3.4** A
